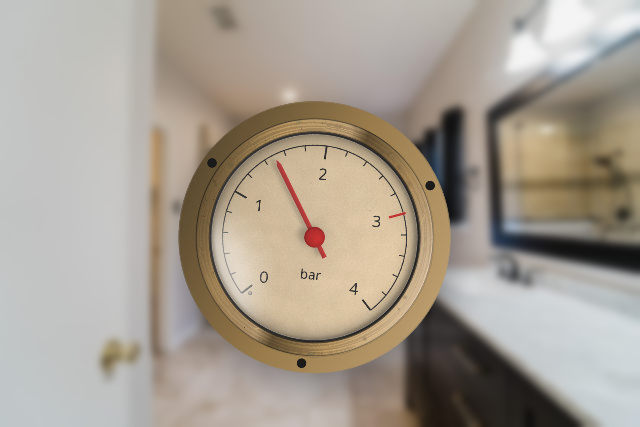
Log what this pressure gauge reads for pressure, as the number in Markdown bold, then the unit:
**1.5** bar
